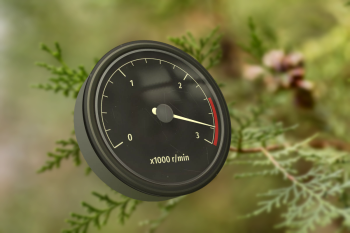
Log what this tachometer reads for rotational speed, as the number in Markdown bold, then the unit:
**2800** rpm
